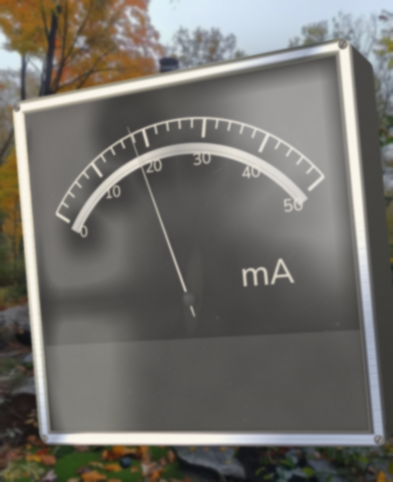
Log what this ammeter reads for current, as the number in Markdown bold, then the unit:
**18** mA
